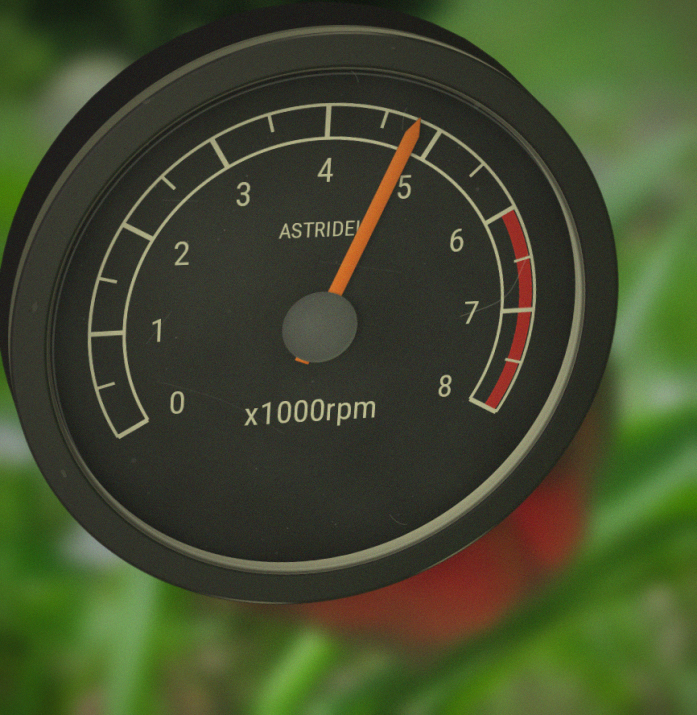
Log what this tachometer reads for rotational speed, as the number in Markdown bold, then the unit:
**4750** rpm
